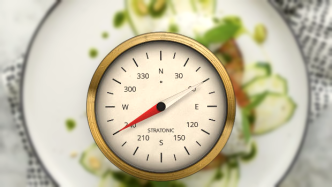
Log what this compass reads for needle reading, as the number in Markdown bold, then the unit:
**240** °
